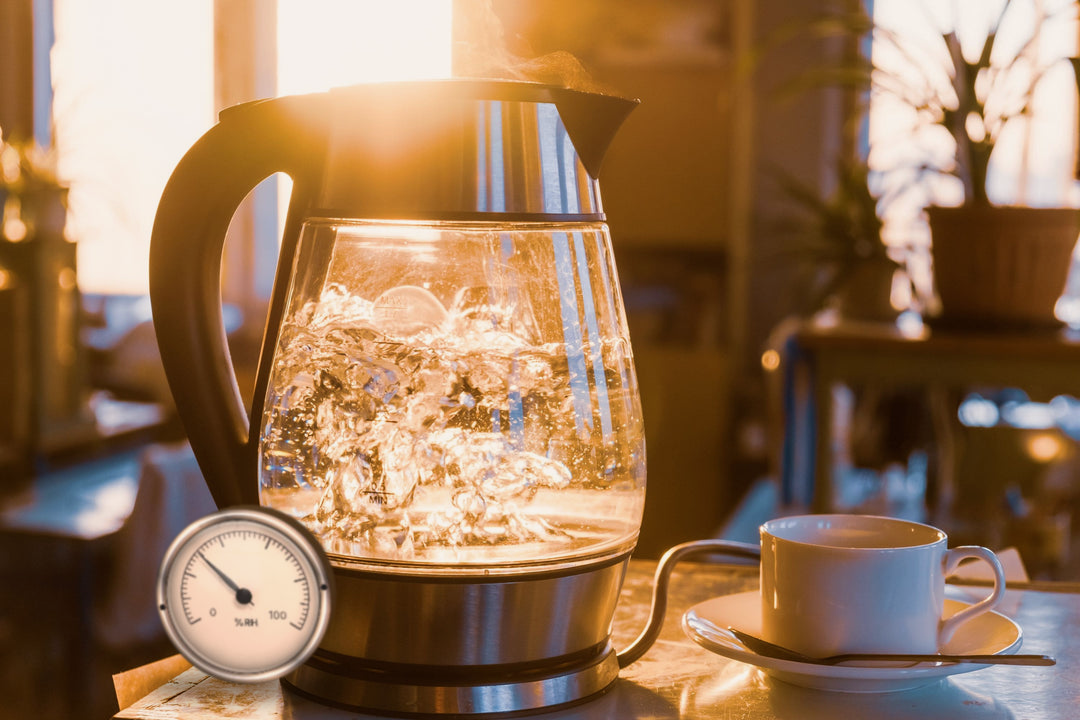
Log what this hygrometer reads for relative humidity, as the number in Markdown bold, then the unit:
**30** %
